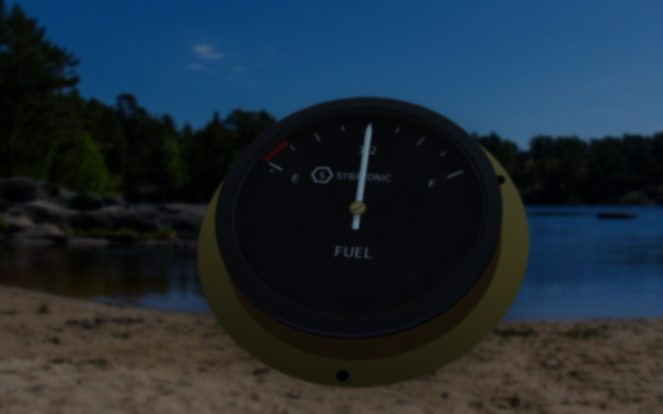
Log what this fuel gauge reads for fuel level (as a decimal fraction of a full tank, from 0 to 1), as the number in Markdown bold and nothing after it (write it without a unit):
**0.5**
